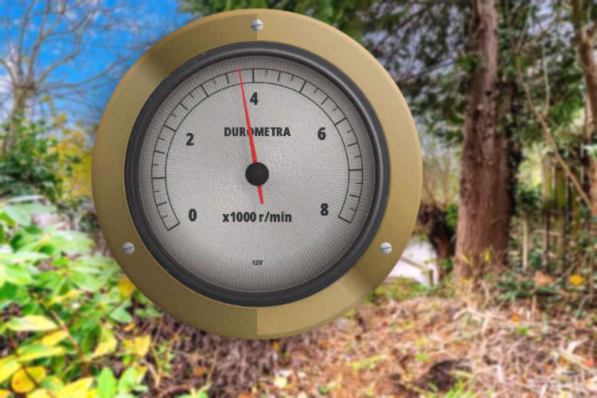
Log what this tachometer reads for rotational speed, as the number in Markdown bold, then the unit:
**3750** rpm
